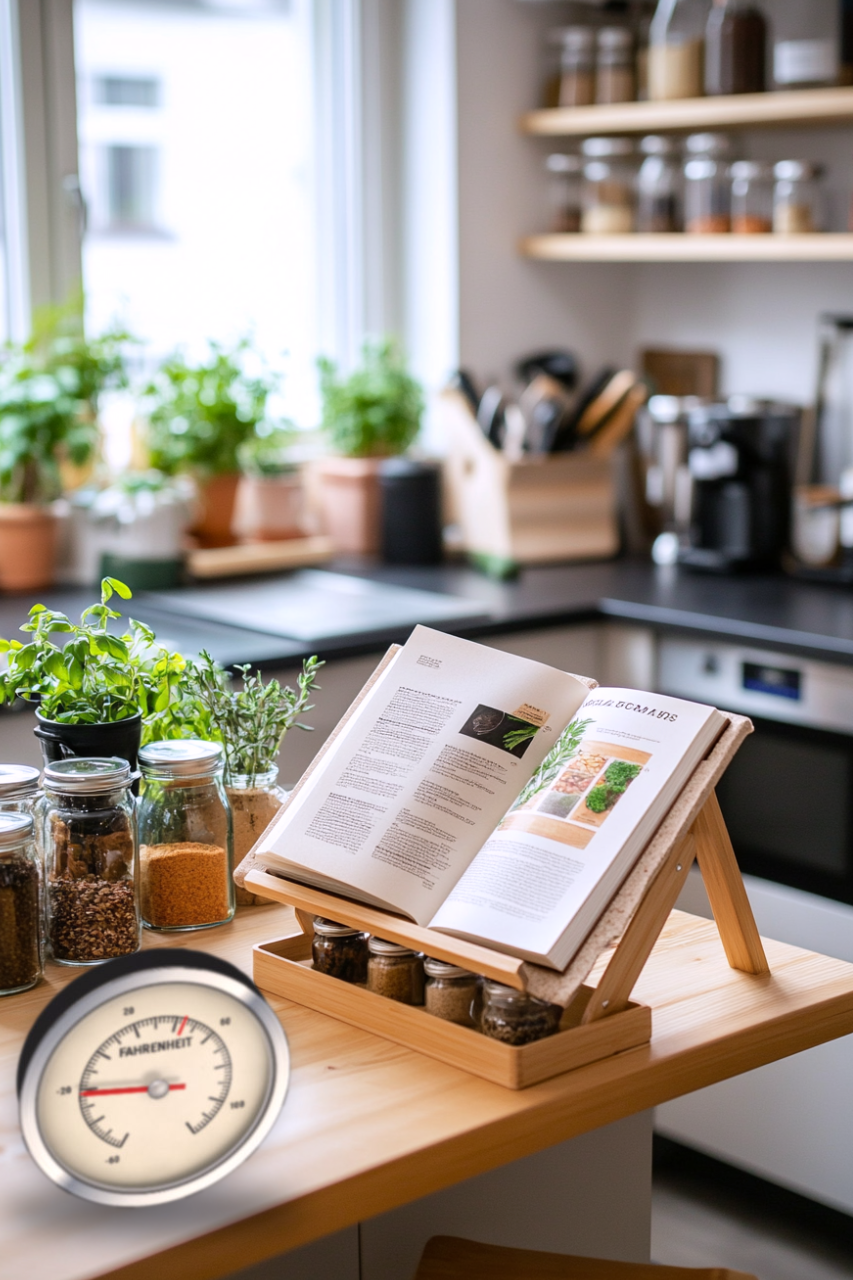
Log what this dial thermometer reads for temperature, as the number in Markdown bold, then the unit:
**-20** °F
